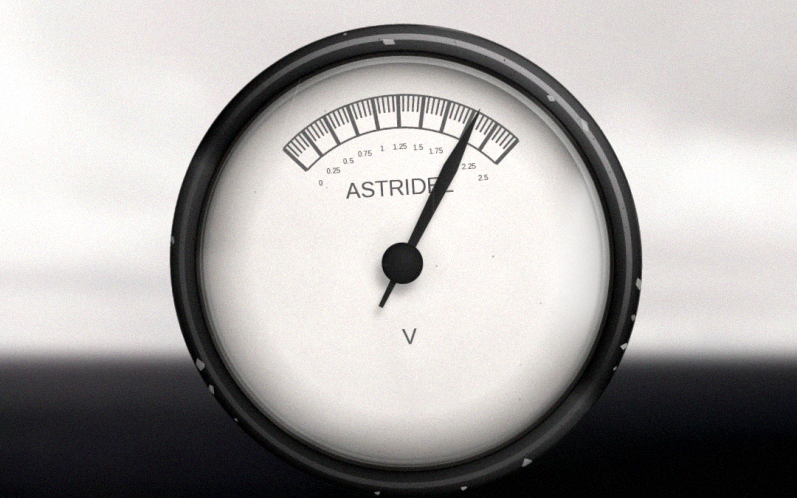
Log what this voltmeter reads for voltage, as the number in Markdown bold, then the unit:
**2.05** V
